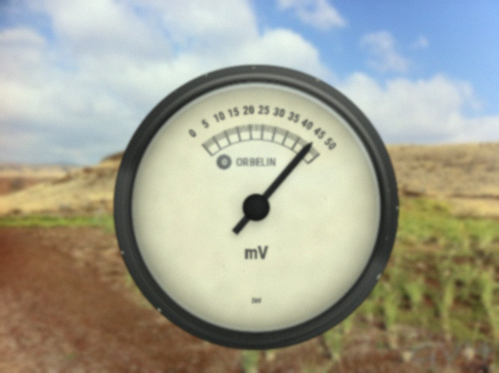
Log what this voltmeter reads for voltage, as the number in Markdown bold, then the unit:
**45** mV
